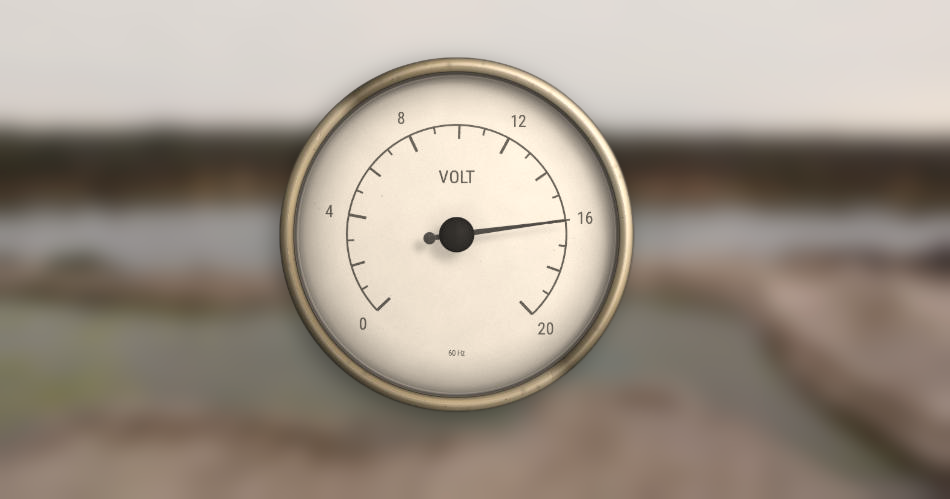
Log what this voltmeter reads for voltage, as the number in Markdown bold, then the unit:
**16** V
